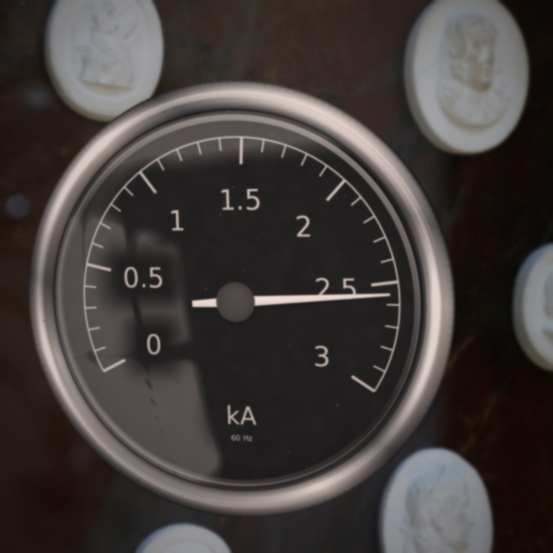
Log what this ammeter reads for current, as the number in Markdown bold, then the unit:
**2.55** kA
